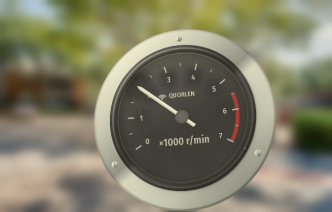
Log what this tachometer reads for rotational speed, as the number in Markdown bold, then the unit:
**2000** rpm
